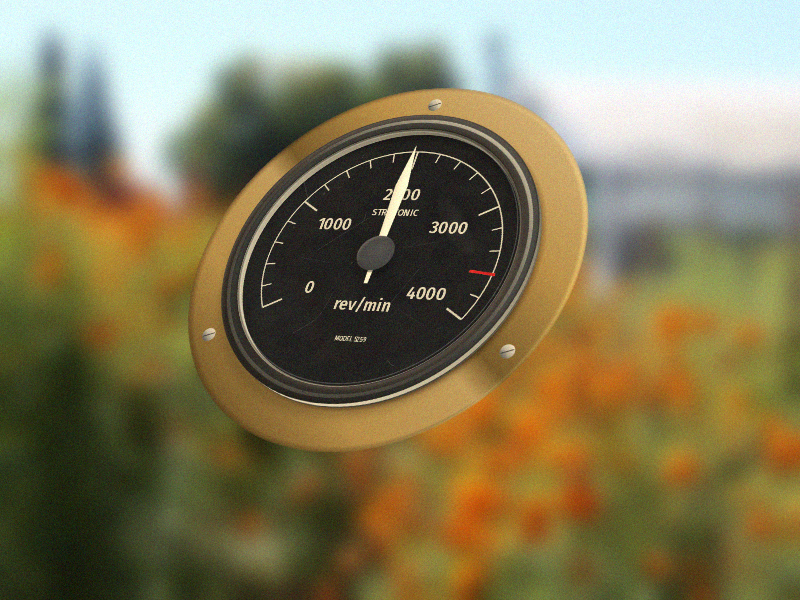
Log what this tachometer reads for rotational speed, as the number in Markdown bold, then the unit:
**2000** rpm
